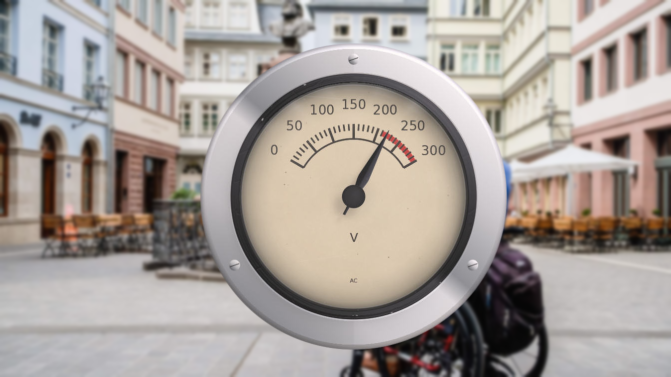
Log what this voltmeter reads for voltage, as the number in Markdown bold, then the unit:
**220** V
